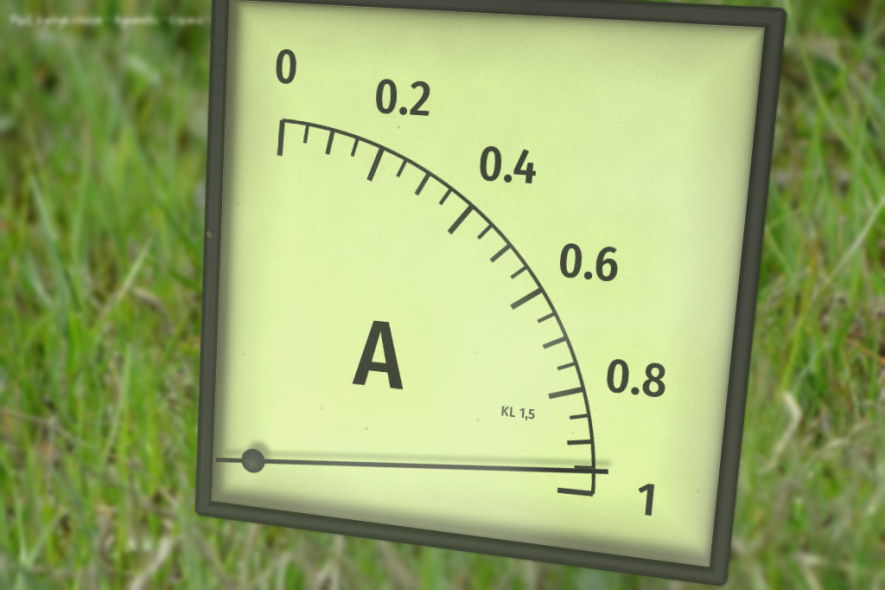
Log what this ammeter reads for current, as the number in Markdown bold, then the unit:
**0.95** A
